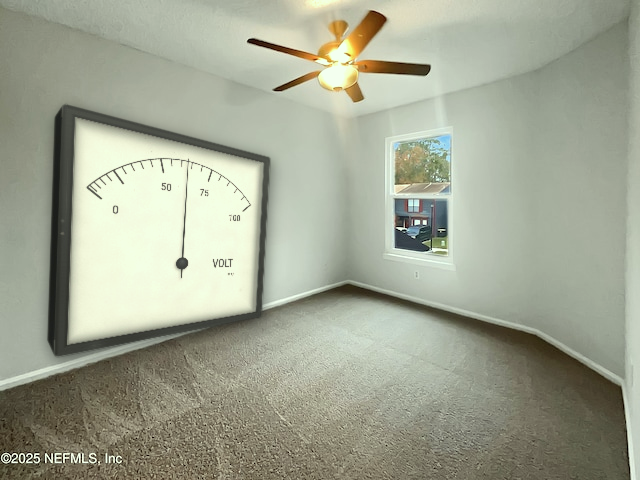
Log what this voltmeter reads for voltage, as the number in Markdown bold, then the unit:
**62.5** V
